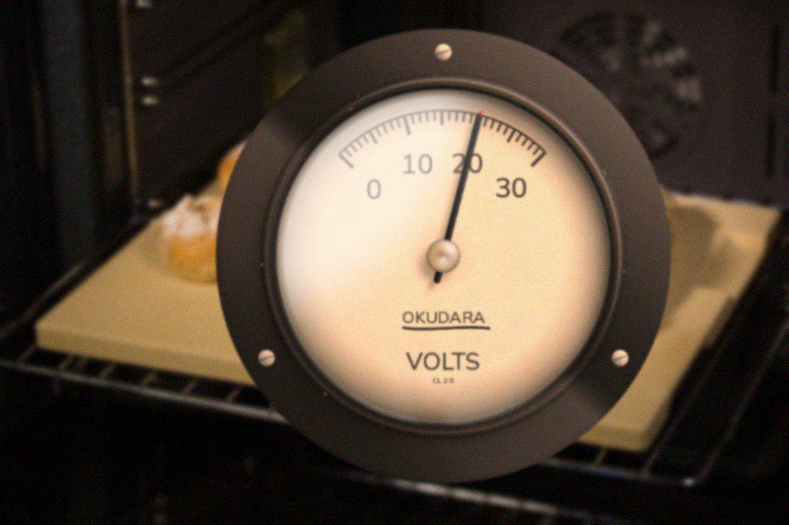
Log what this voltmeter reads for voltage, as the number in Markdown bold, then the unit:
**20** V
